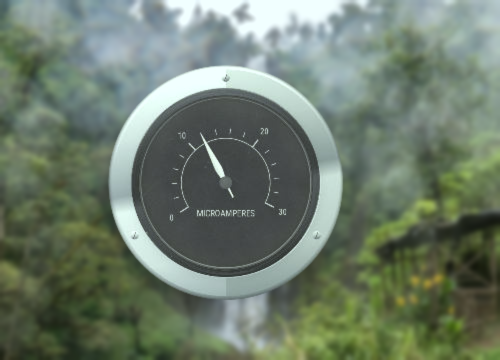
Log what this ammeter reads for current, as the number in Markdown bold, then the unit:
**12** µA
